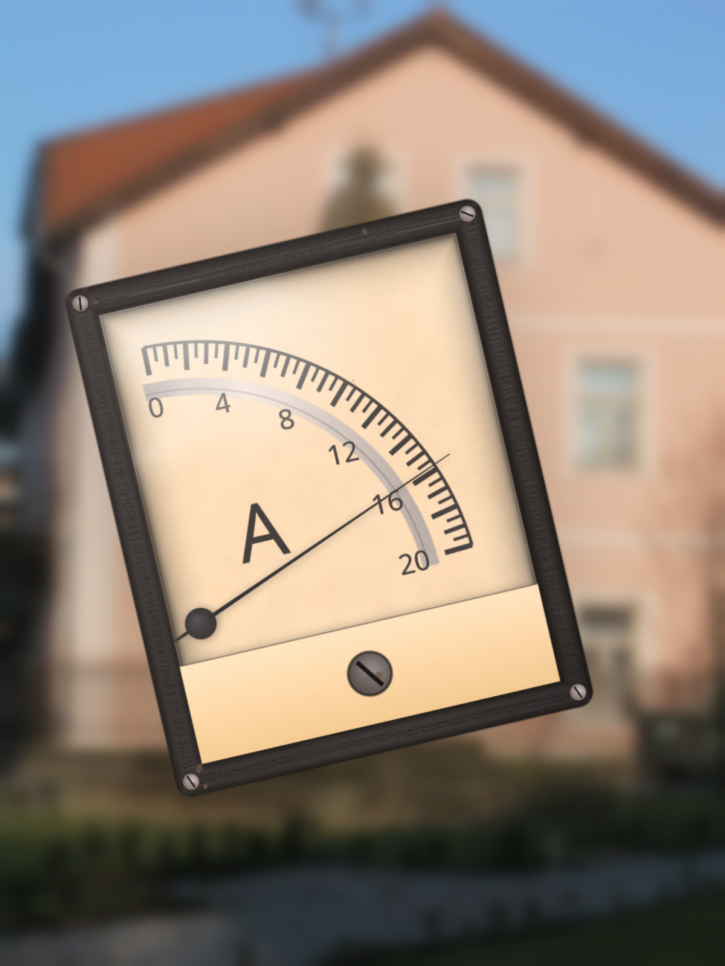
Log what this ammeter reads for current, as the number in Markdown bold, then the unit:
**15.75** A
